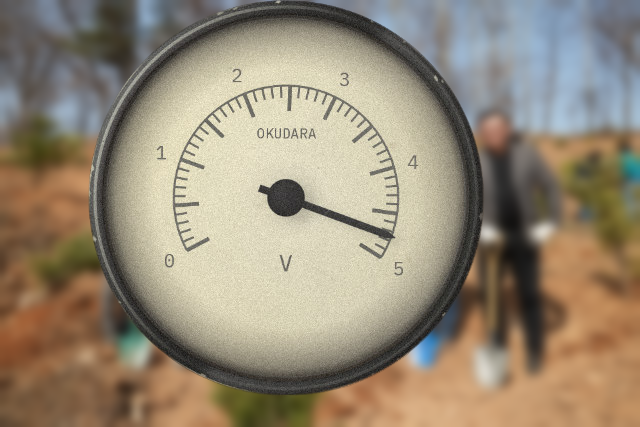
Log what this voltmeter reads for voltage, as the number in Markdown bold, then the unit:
**4.75** V
